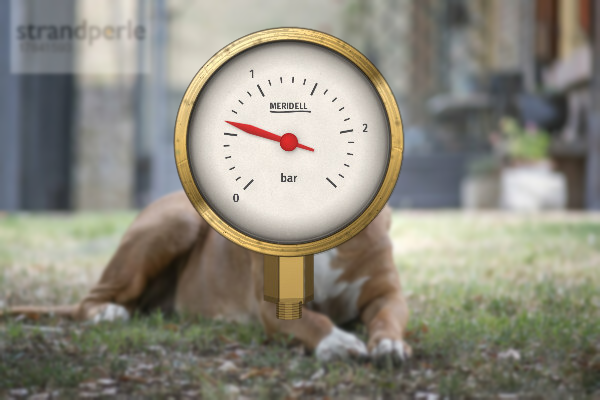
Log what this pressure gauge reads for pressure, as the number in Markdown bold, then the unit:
**0.6** bar
